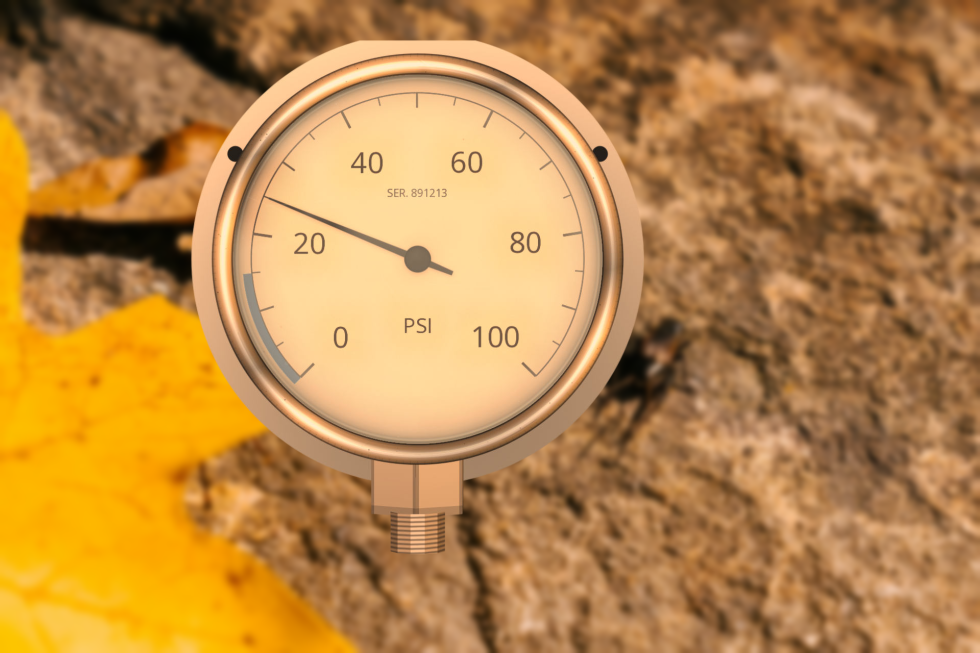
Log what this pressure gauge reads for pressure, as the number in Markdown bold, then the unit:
**25** psi
